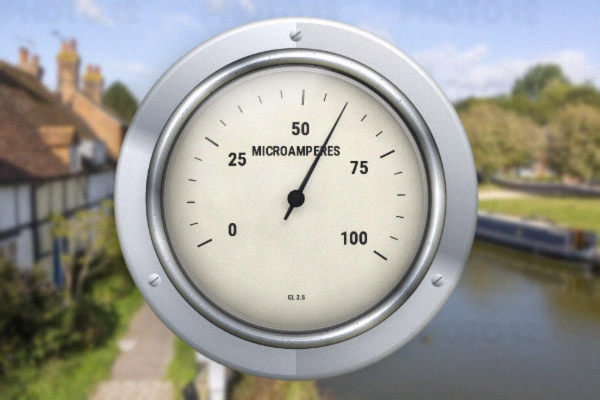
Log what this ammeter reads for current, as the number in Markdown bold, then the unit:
**60** µA
